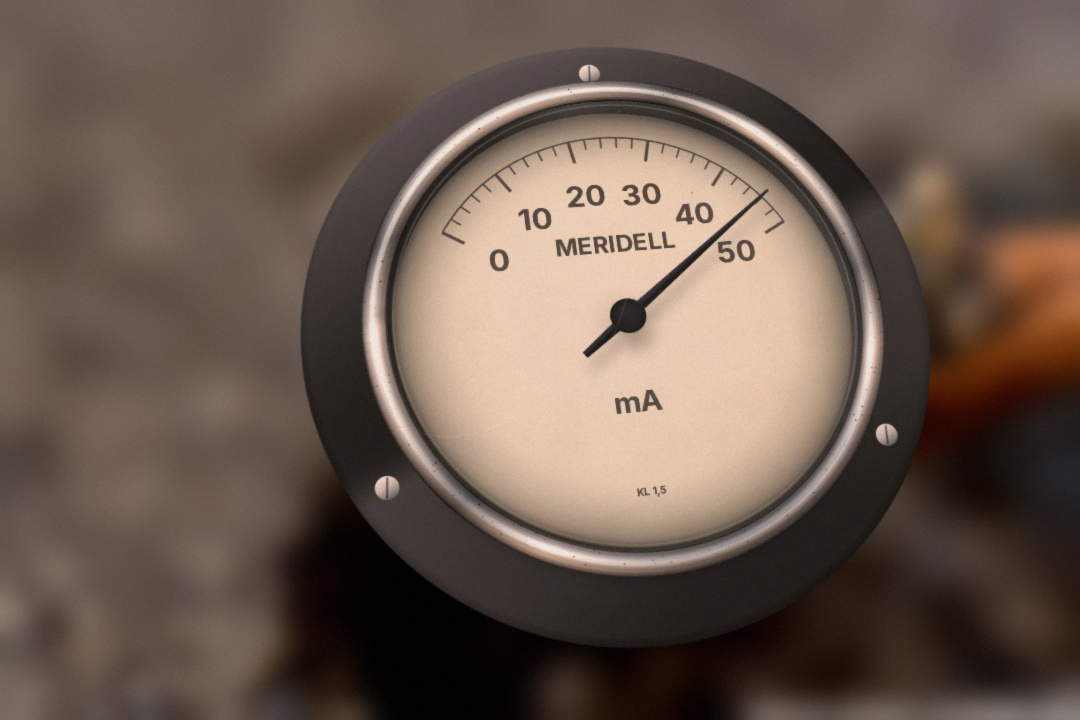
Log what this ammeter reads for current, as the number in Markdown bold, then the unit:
**46** mA
